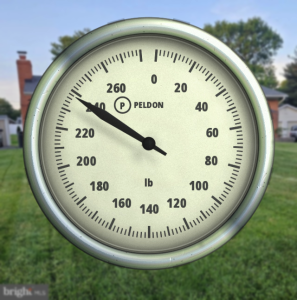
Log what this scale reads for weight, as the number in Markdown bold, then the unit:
**238** lb
